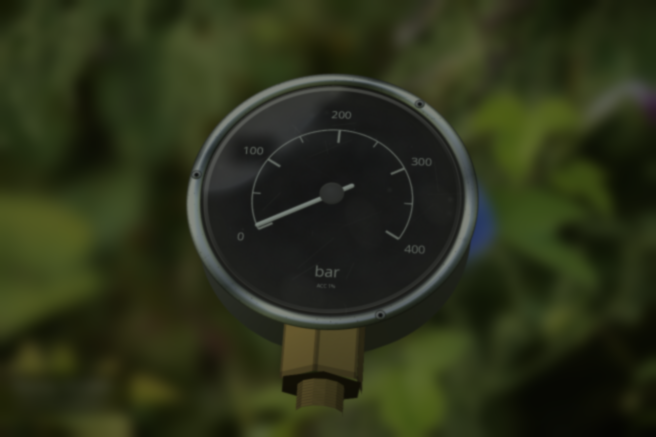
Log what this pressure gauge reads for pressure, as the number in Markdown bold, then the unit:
**0** bar
